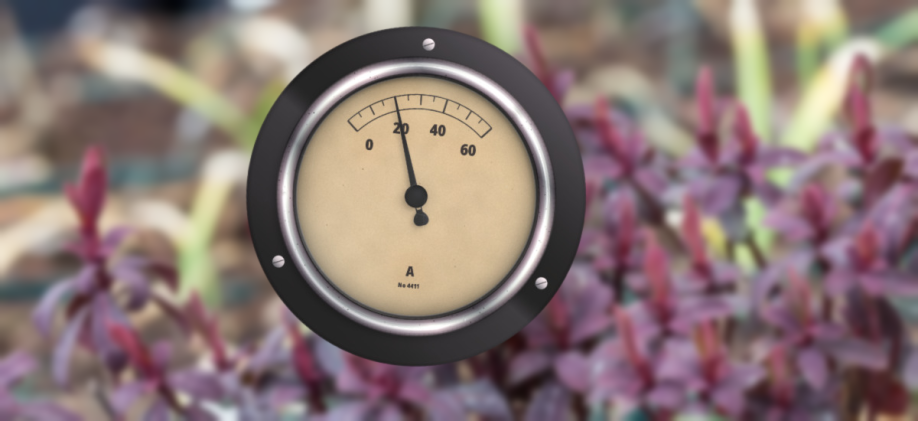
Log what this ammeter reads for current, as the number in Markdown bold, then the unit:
**20** A
